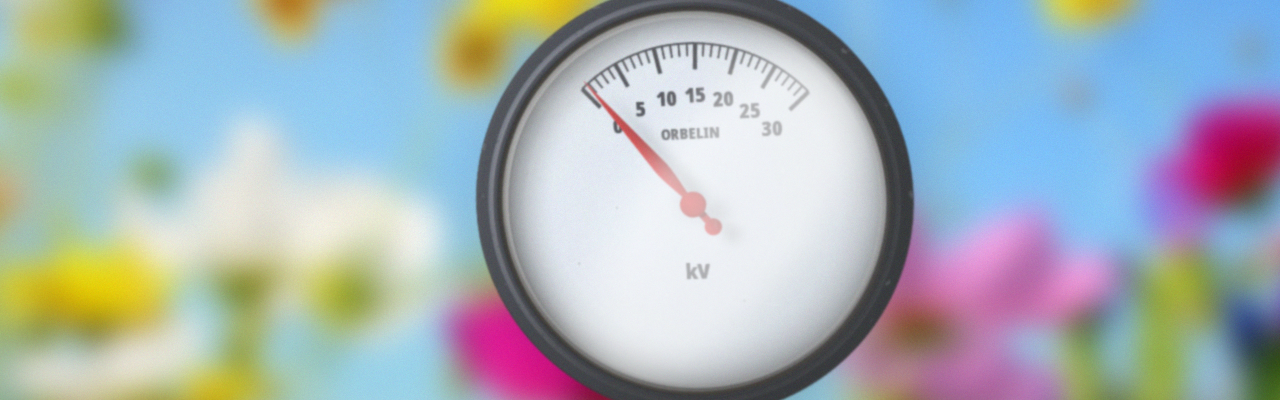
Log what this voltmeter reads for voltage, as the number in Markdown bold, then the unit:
**1** kV
